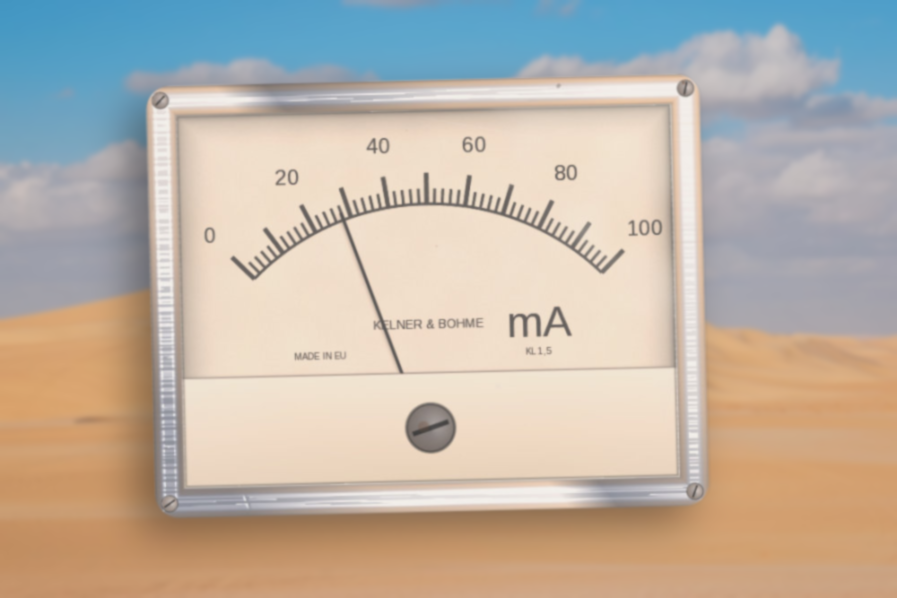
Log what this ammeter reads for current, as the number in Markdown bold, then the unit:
**28** mA
